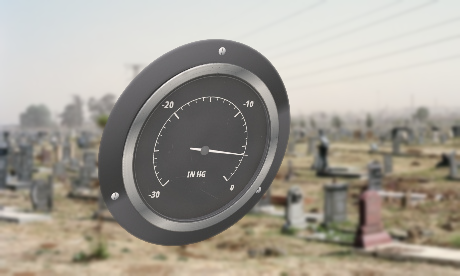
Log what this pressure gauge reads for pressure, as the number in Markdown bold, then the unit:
**-4** inHg
